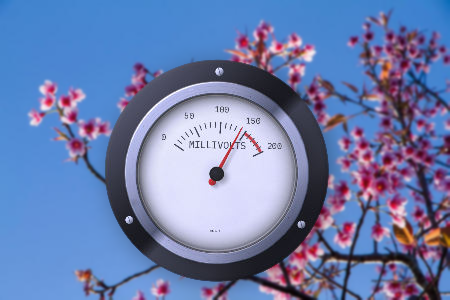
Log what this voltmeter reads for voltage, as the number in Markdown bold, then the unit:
**140** mV
